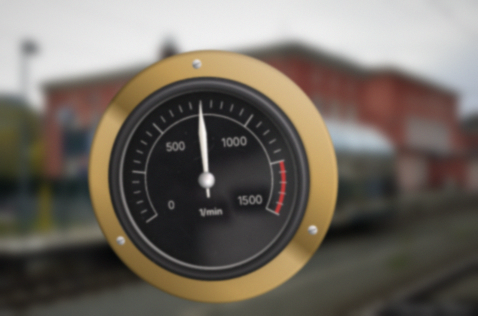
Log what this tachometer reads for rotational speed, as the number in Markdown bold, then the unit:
**750** rpm
